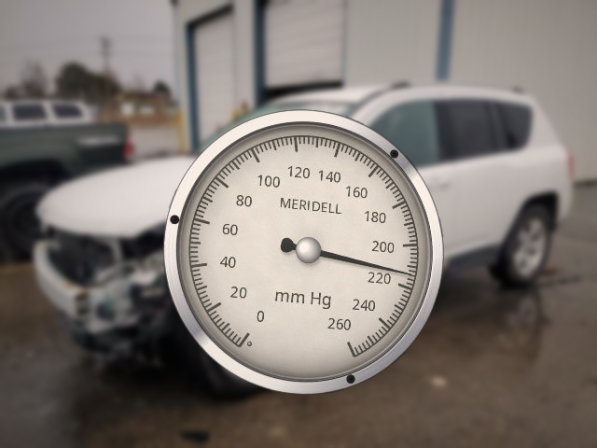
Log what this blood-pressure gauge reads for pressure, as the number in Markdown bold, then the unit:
**214** mmHg
